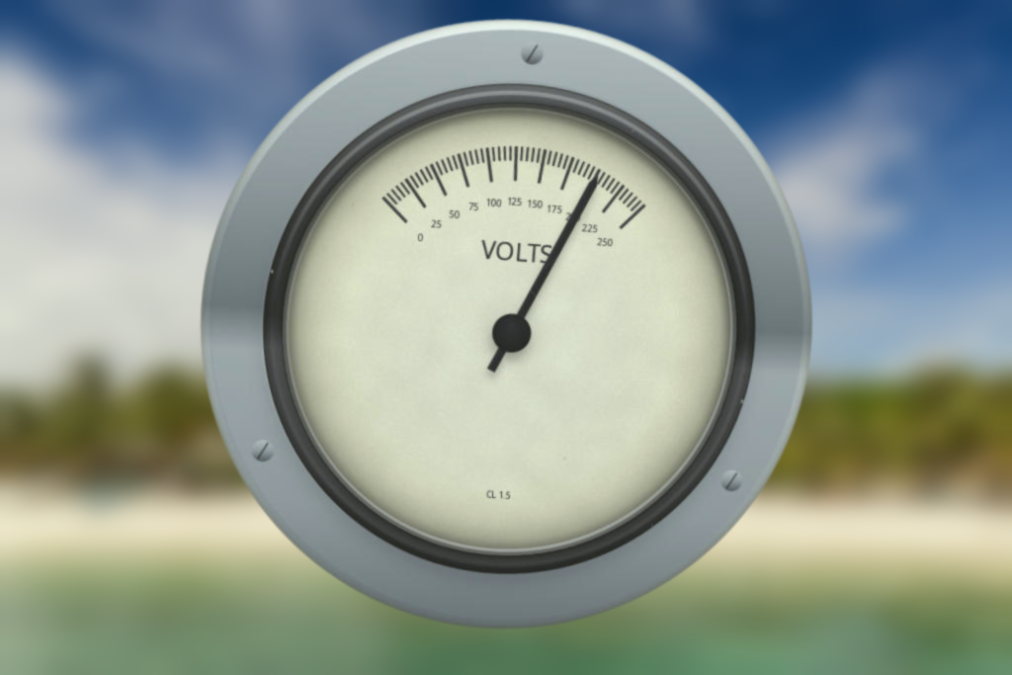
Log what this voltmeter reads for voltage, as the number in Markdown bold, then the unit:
**200** V
